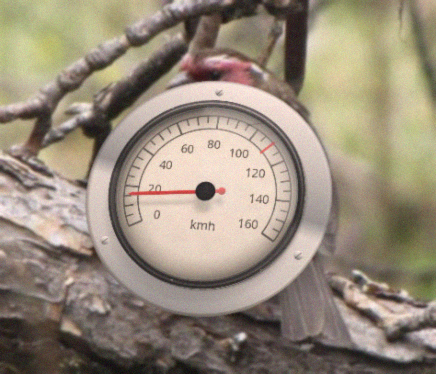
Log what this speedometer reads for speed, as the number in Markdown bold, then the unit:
**15** km/h
